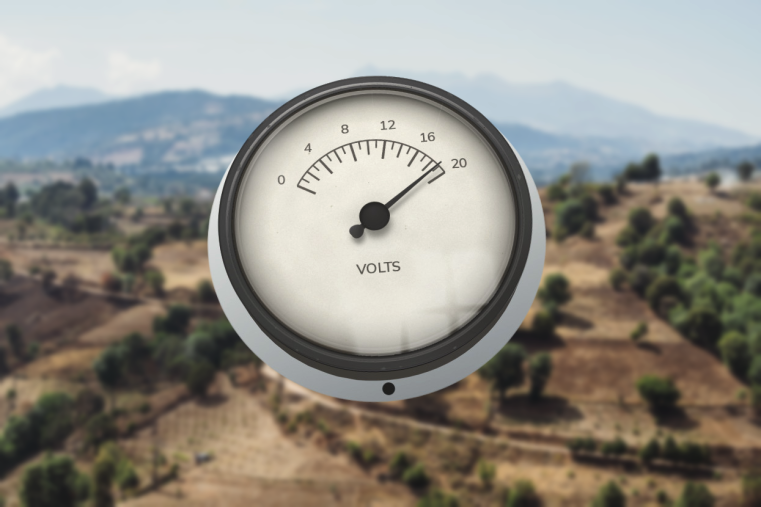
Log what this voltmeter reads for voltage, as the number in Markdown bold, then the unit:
**19** V
